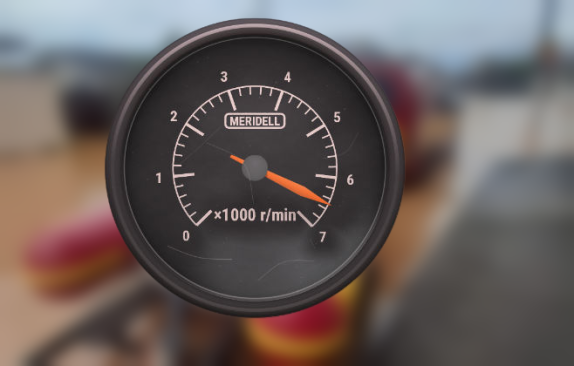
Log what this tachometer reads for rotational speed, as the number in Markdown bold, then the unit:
**6500** rpm
